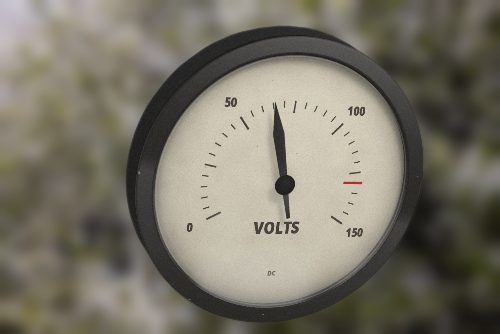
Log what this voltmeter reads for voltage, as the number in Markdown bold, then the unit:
**65** V
